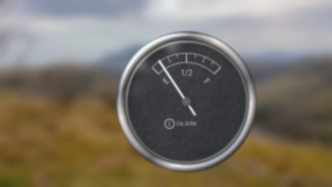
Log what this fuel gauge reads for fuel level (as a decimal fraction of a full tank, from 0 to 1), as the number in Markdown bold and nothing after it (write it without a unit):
**0.125**
